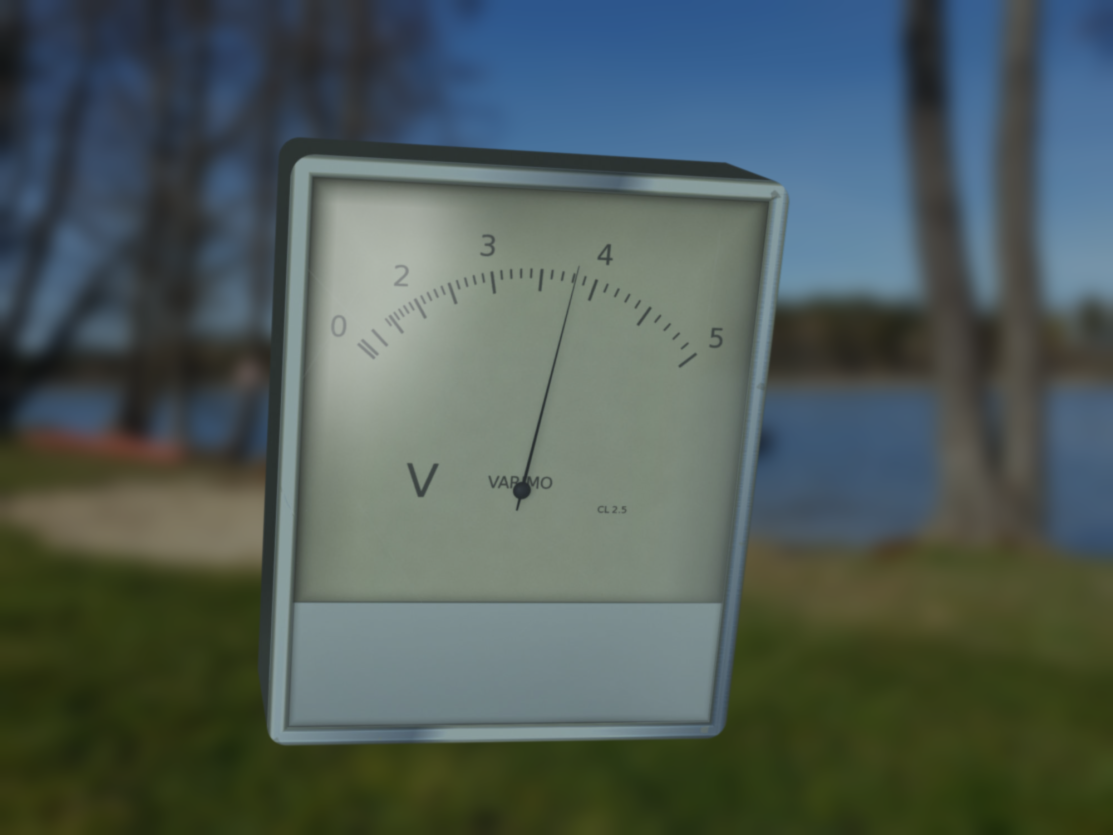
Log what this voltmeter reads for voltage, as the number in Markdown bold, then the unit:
**3.8** V
